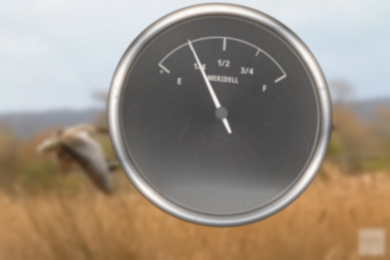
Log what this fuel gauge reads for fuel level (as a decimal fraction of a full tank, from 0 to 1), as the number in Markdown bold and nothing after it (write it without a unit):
**0.25**
